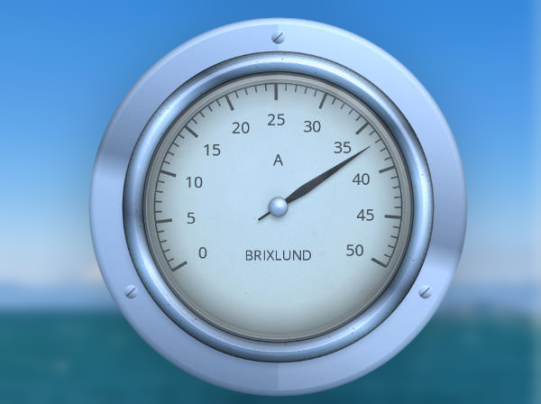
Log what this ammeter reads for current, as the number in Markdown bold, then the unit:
**37** A
